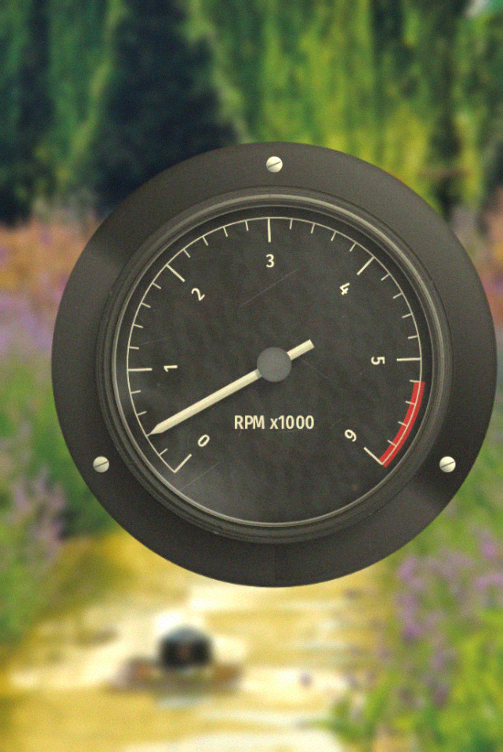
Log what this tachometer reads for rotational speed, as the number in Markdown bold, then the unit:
**400** rpm
